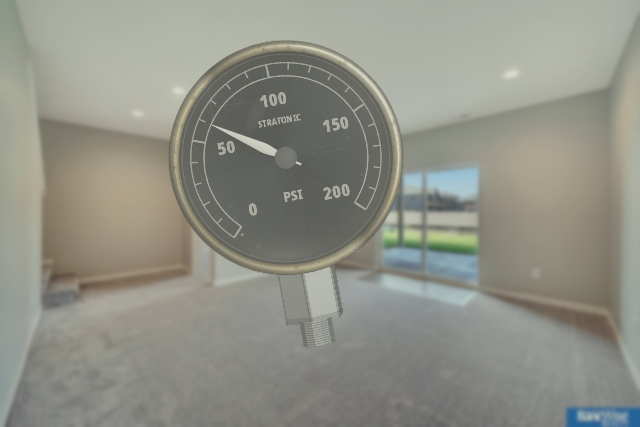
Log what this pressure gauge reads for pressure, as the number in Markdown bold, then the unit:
**60** psi
